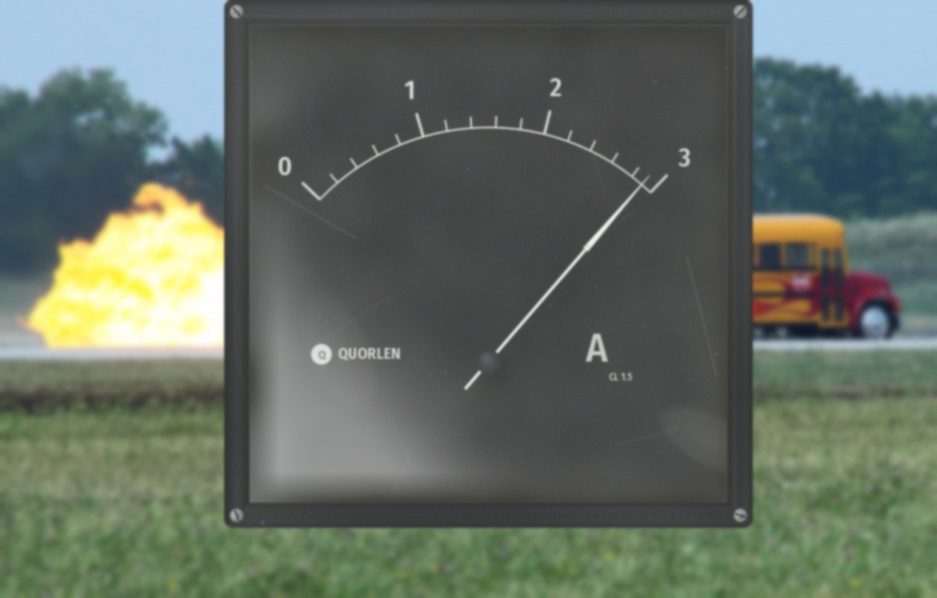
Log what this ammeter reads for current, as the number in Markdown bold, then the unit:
**2.9** A
